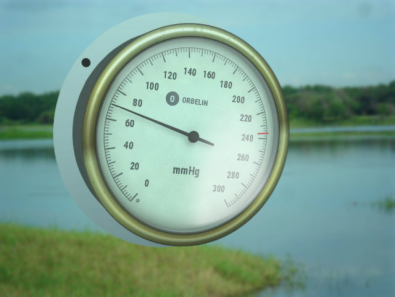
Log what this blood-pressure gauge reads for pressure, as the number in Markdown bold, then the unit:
**70** mmHg
